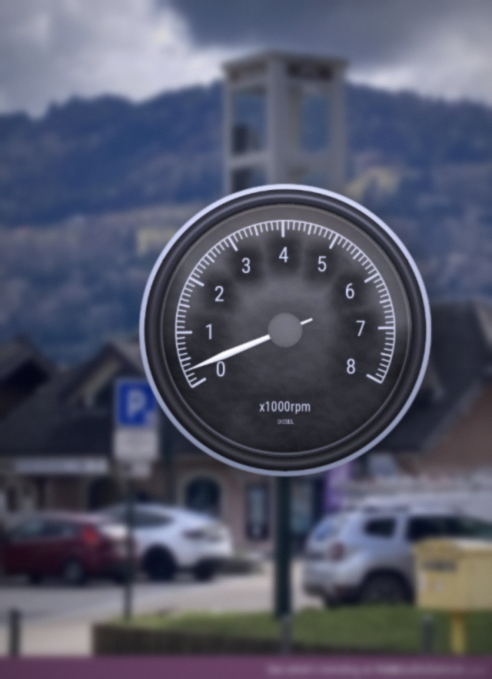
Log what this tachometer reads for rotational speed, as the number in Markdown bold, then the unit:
**300** rpm
